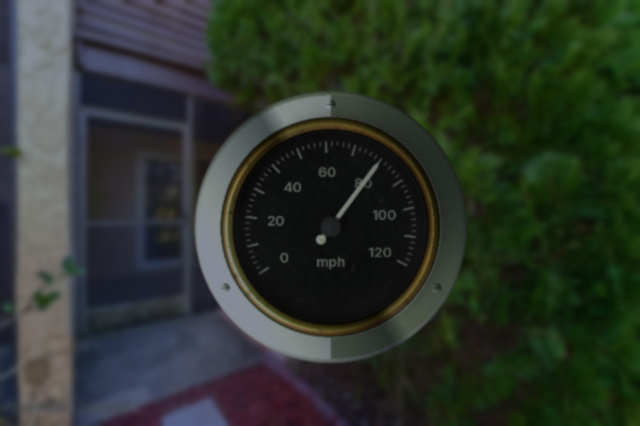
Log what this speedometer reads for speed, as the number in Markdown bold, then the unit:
**80** mph
